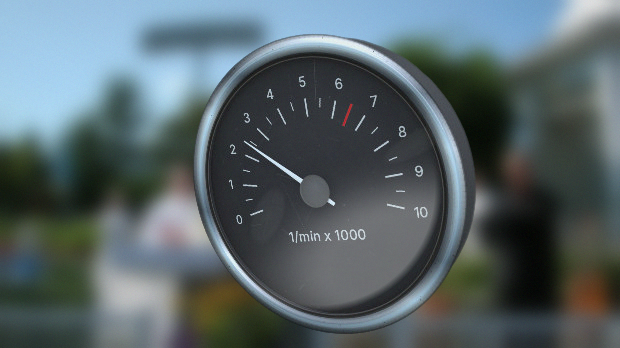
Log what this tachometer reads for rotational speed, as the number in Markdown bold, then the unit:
**2500** rpm
